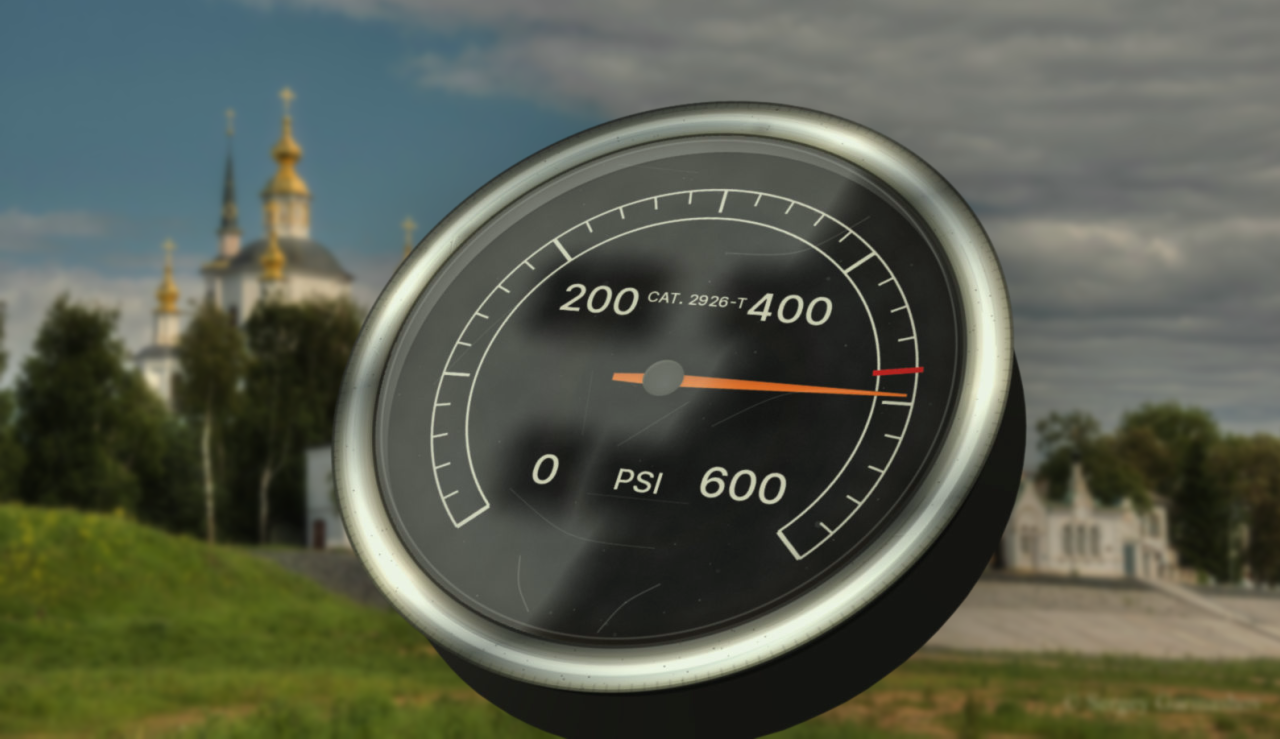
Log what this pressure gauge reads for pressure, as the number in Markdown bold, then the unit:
**500** psi
